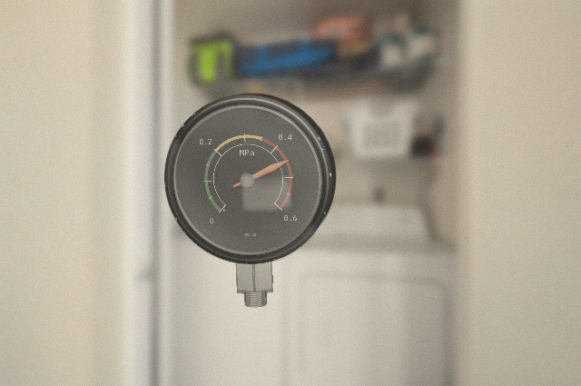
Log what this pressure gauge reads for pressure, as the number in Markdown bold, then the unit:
**0.45** MPa
